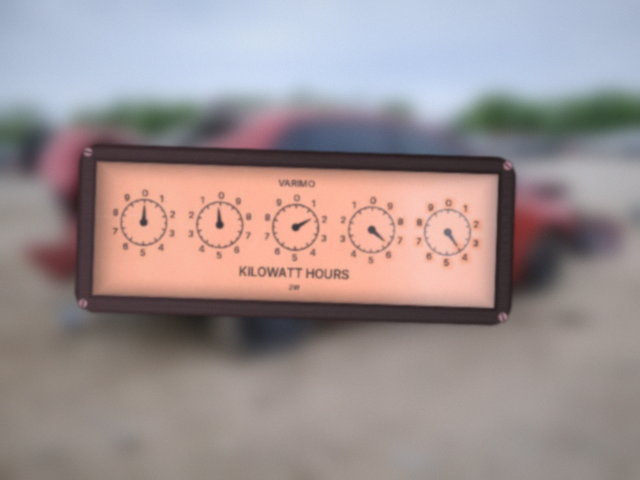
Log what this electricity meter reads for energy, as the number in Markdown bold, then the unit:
**164** kWh
